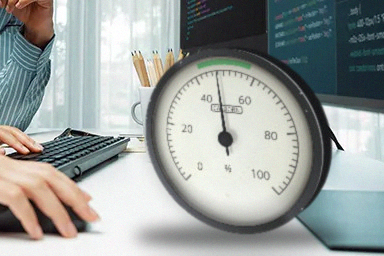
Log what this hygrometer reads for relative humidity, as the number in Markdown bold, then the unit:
**48** %
